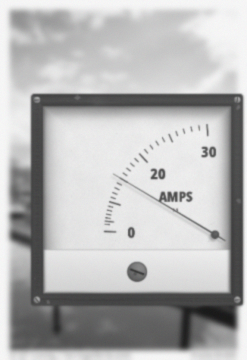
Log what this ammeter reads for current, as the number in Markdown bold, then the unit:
**15** A
